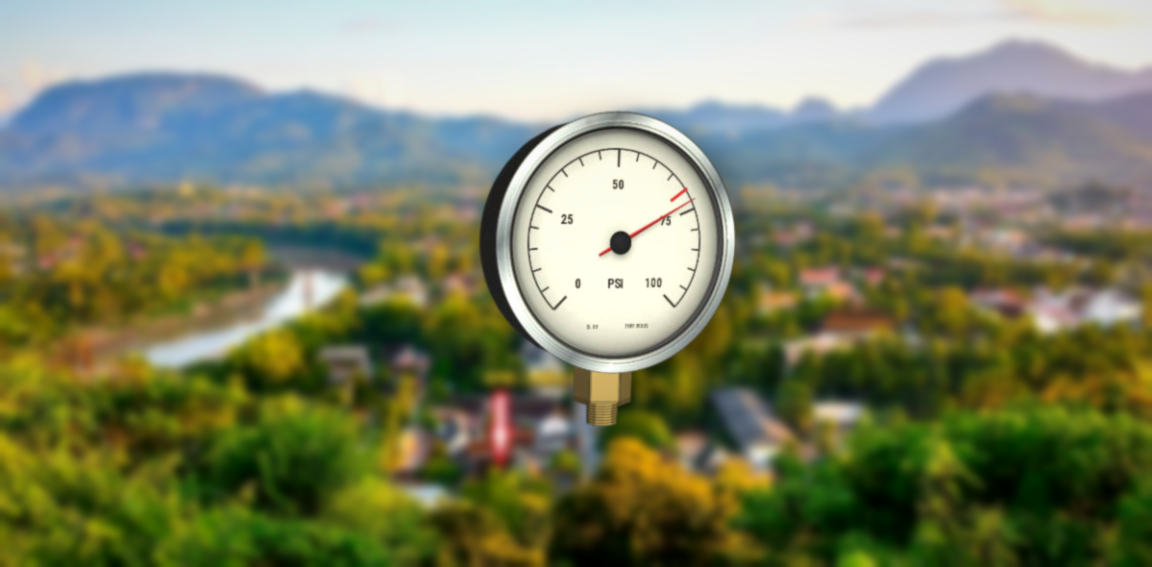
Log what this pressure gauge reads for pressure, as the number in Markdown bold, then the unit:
**72.5** psi
